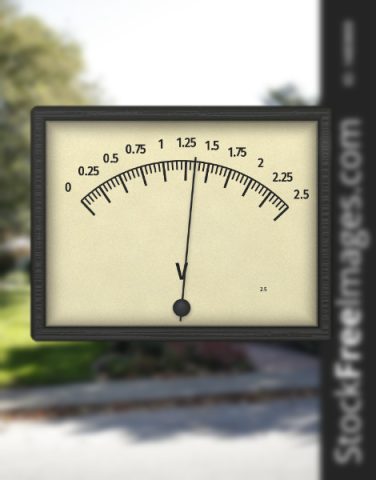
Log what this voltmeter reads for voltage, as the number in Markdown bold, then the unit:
**1.35** V
